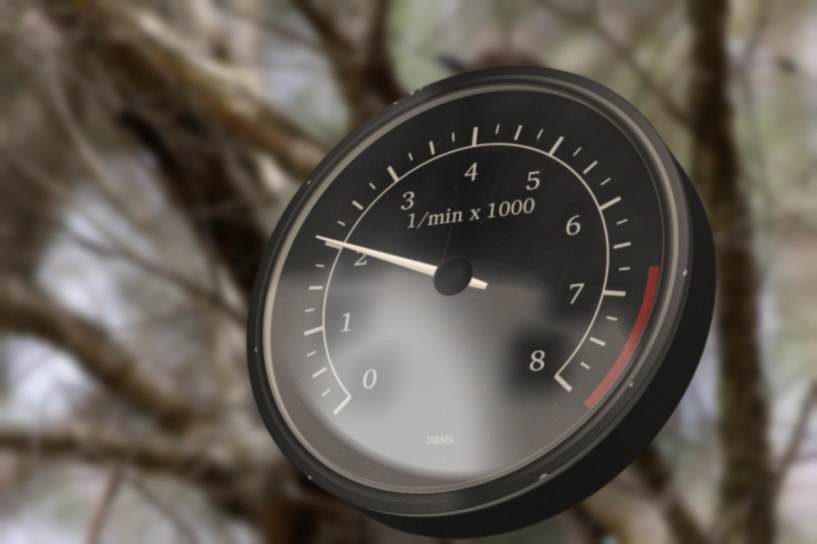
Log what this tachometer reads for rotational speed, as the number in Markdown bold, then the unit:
**2000** rpm
